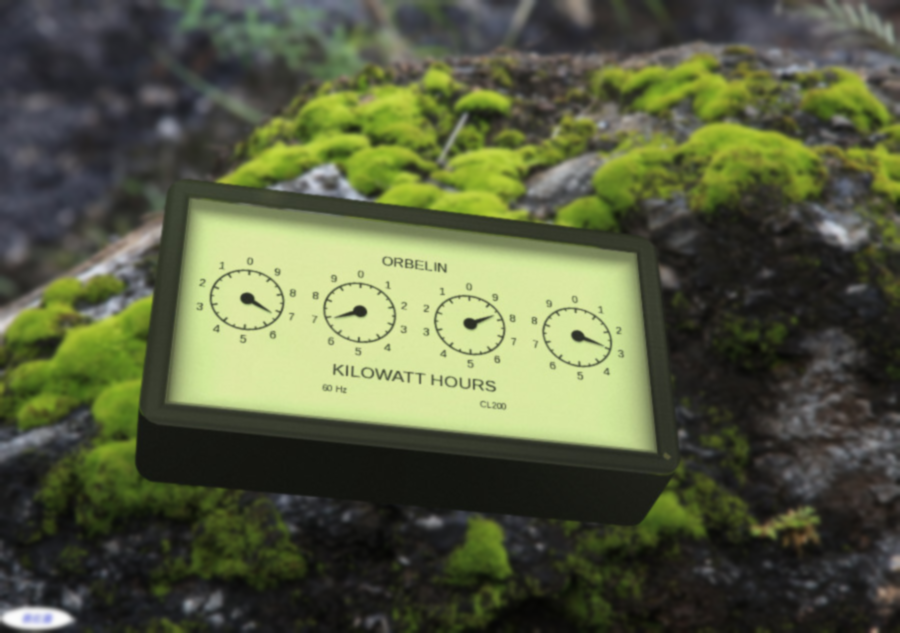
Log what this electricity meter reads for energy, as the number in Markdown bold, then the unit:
**6683** kWh
